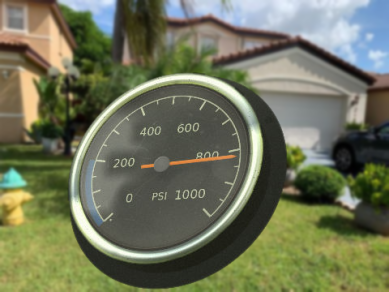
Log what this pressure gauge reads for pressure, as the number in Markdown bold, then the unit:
**825** psi
